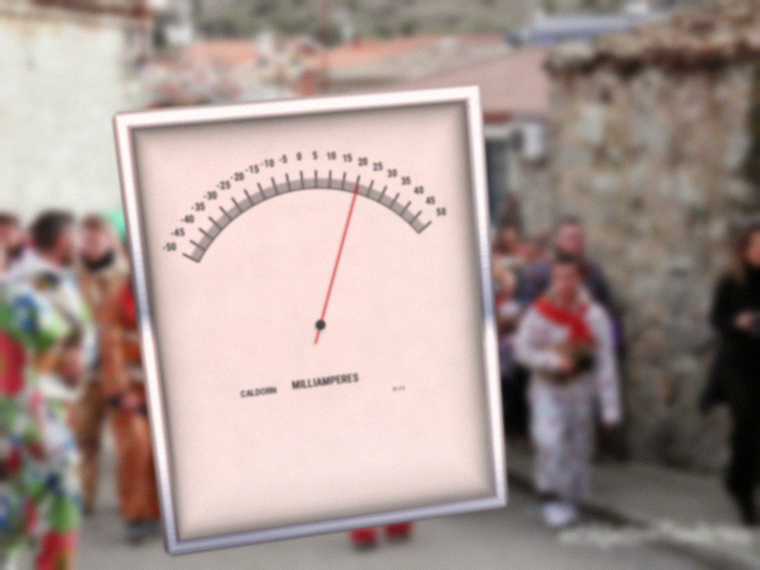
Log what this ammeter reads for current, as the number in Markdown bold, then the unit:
**20** mA
